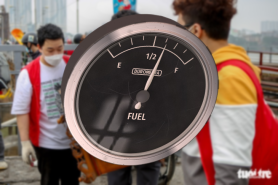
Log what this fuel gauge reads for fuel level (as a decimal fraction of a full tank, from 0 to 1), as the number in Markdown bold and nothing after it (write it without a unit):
**0.625**
